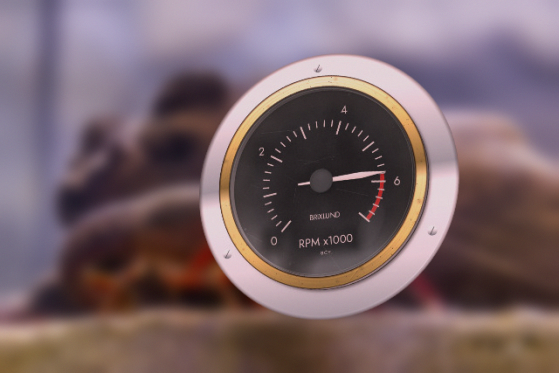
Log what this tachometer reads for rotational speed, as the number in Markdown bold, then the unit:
**5800** rpm
